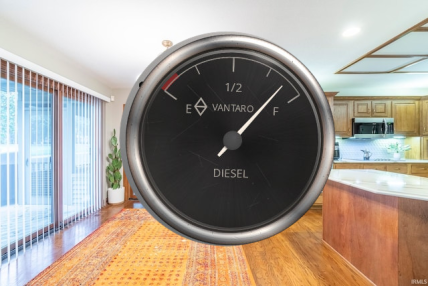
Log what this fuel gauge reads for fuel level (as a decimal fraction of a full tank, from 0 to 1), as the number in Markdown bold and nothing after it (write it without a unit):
**0.875**
